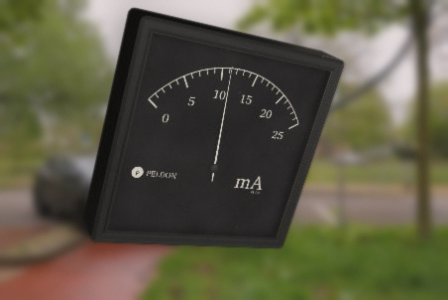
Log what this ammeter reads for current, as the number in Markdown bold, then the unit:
**11** mA
